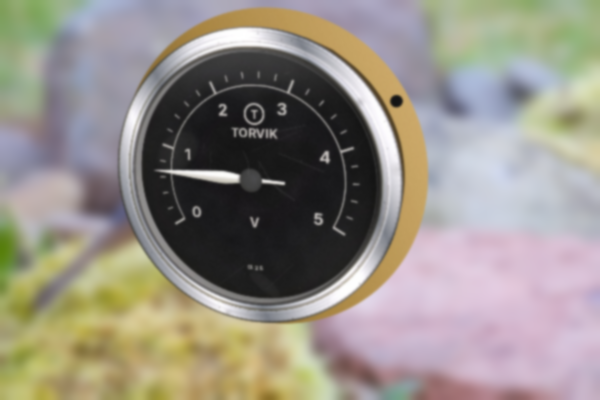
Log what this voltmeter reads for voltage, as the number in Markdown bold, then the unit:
**0.7** V
